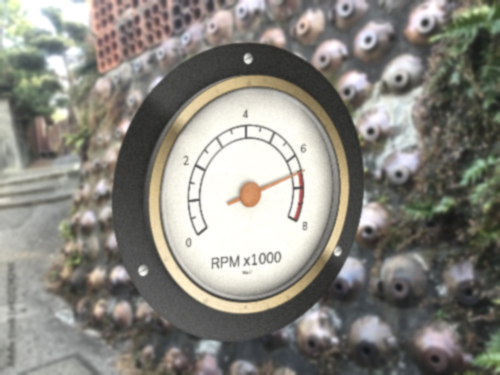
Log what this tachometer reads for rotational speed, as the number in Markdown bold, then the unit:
**6500** rpm
